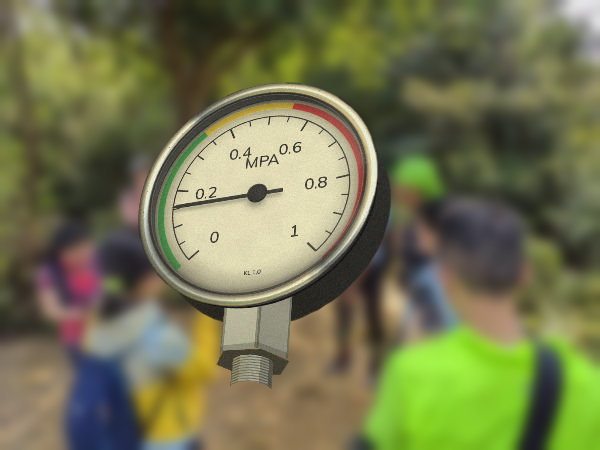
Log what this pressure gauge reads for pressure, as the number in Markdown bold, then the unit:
**0.15** MPa
